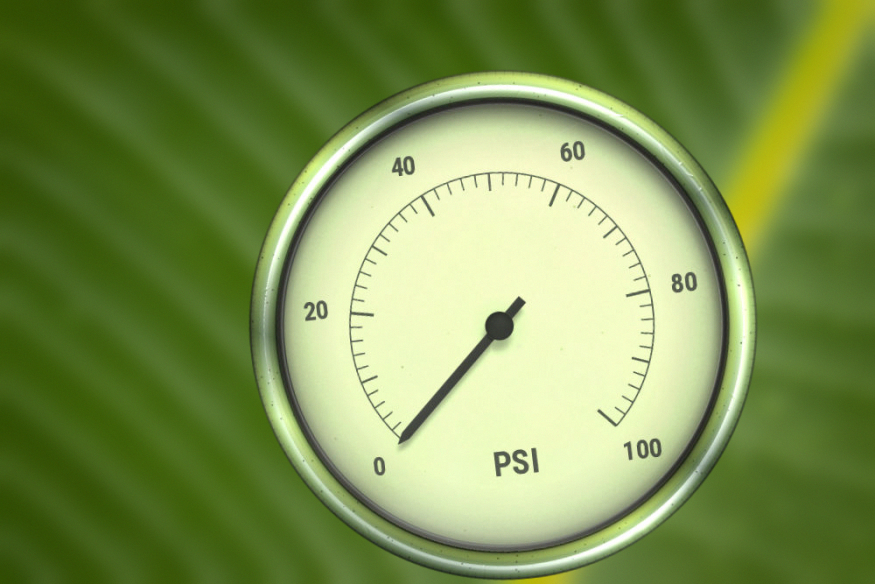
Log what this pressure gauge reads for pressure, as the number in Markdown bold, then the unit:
**0** psi
